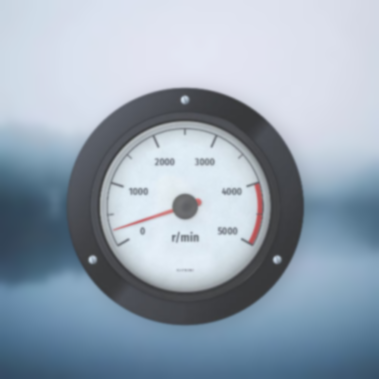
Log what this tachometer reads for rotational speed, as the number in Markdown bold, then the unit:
**250** rpm
